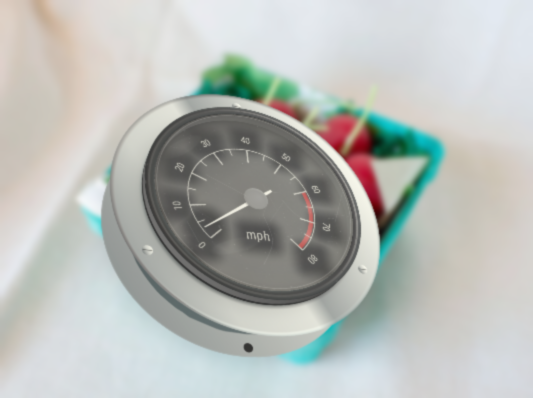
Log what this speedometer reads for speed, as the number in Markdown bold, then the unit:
**2.5** mph
